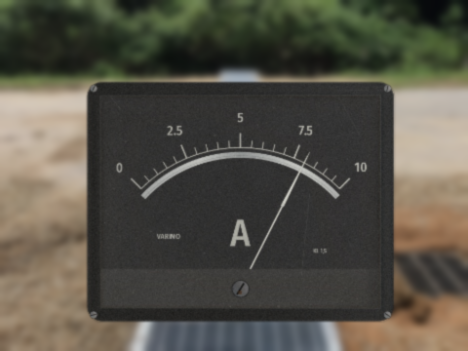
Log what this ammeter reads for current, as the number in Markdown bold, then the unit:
**8** A
